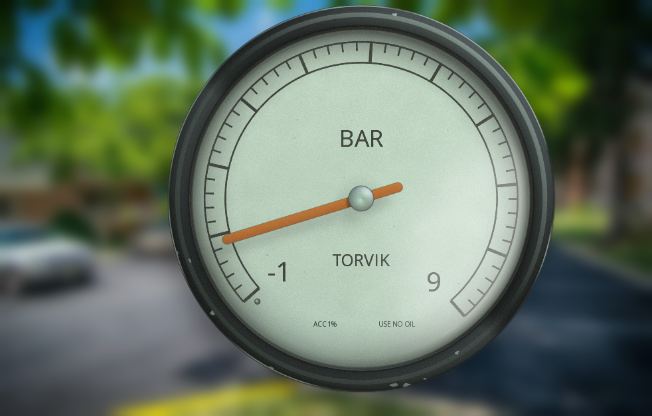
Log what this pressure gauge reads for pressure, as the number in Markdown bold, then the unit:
**-0.1** bar
